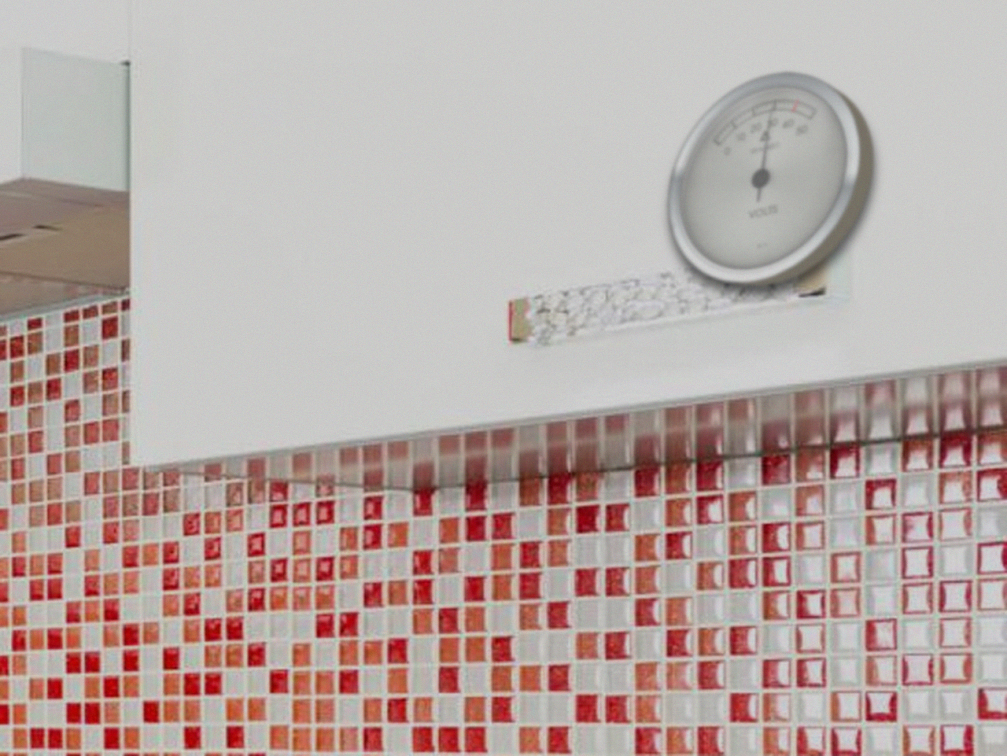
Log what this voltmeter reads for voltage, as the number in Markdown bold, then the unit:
**30** V
